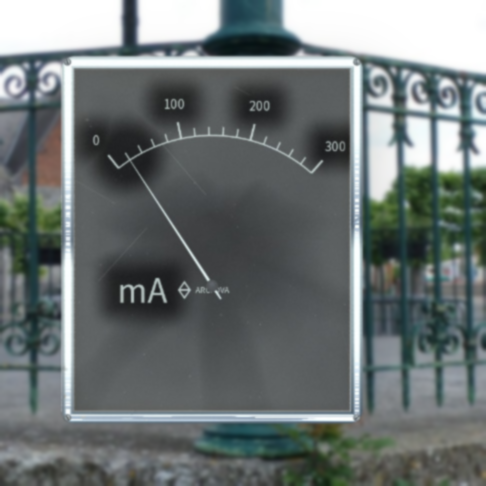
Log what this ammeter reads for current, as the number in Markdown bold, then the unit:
**20** mA
